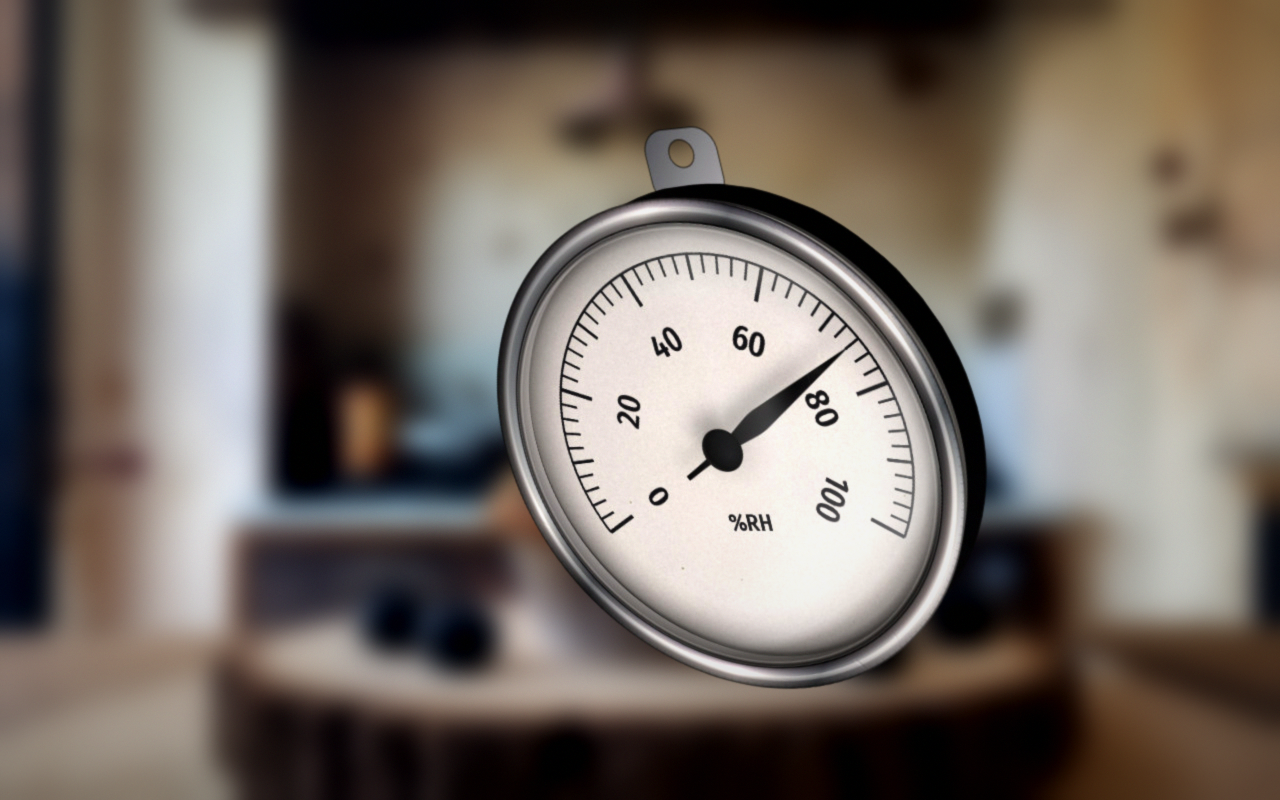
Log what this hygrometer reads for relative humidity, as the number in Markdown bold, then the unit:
**74** %
